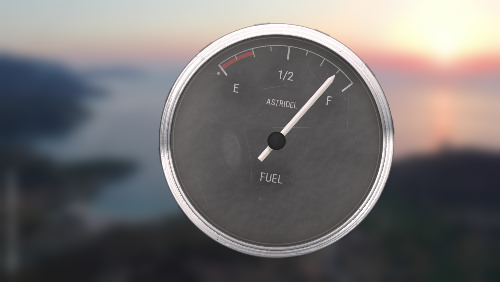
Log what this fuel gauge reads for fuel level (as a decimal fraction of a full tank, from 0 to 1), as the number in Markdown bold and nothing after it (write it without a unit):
**0.875**
